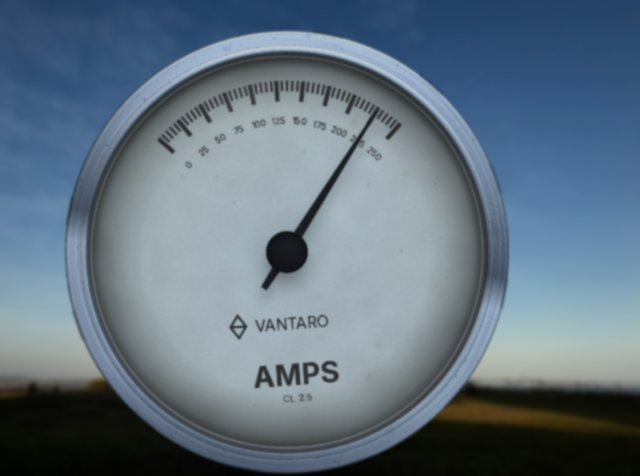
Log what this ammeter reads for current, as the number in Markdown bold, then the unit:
**225** A
